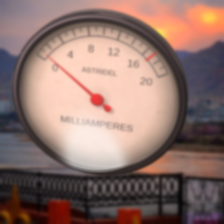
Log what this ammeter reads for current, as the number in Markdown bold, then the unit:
**1** mA
